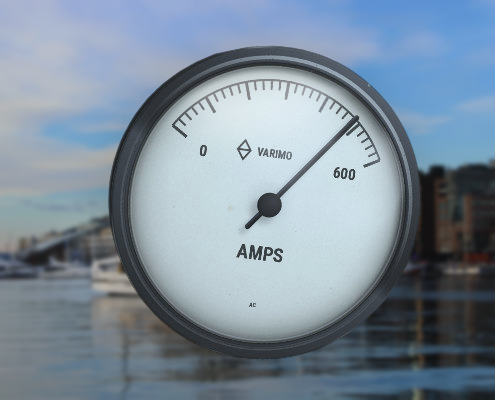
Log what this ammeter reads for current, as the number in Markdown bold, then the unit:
**480** A
